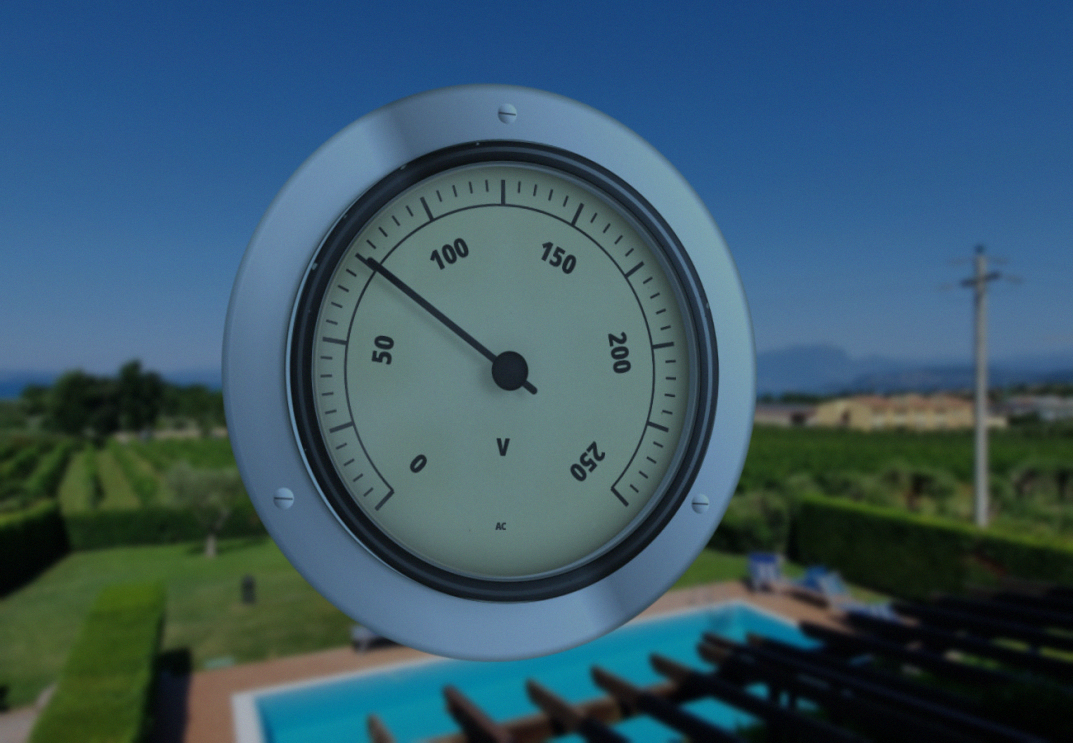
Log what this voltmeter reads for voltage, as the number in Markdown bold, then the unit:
**75** V
